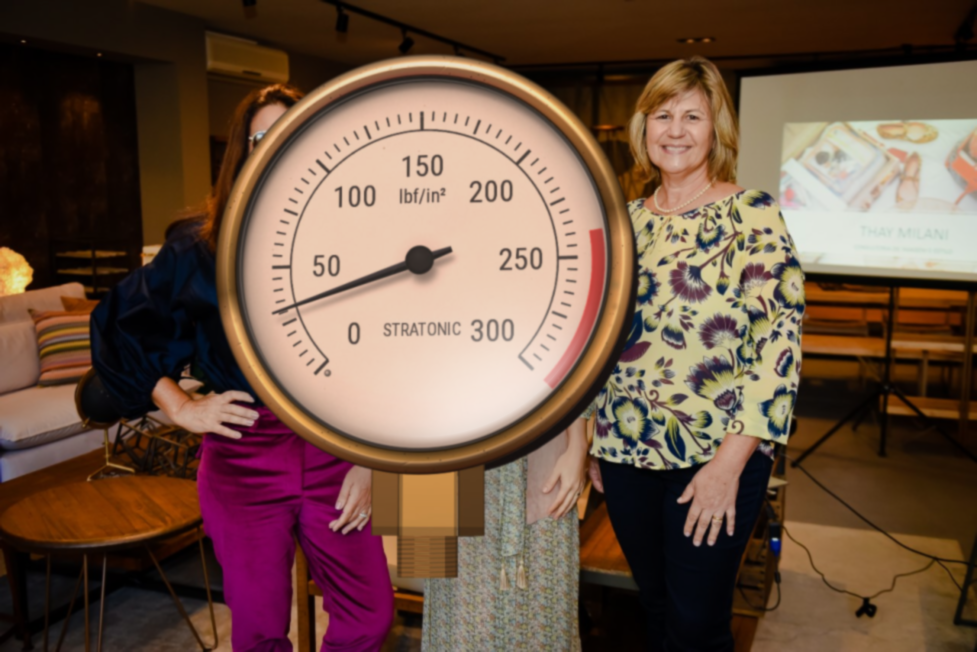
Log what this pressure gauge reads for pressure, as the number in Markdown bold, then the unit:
**30** psi
